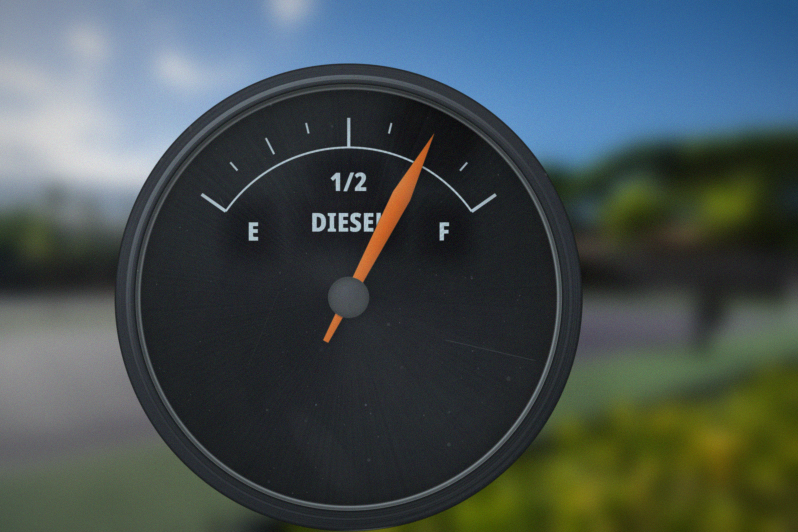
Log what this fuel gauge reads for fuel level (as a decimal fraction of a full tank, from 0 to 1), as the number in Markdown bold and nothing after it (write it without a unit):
**0.75**
